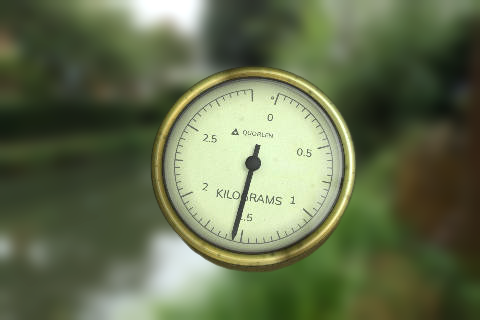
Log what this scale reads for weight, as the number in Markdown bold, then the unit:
**1.55** kg
